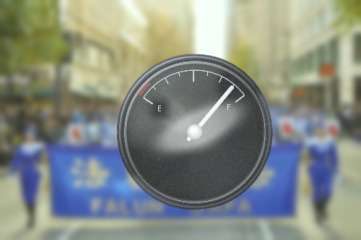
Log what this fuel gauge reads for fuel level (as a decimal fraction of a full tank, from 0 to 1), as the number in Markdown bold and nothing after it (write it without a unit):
**0.875**
